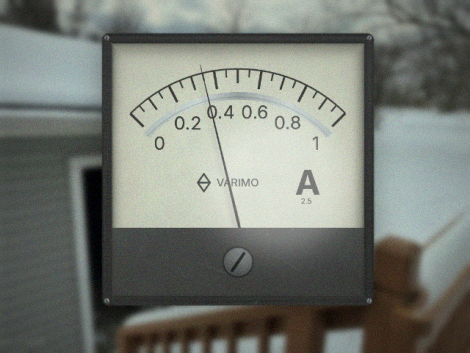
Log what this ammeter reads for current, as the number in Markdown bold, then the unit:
**0.35** A
